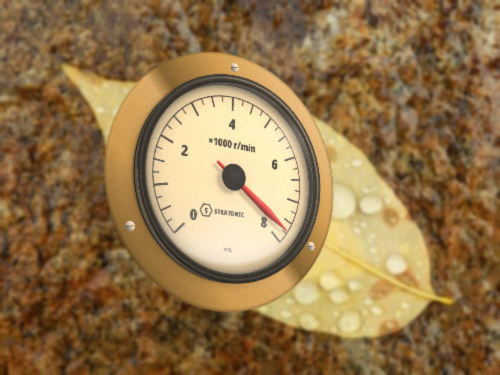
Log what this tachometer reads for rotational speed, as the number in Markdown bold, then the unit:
**7750** rpm
